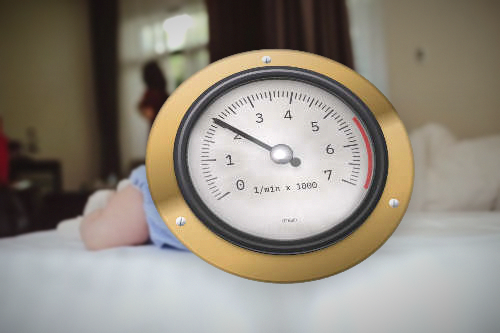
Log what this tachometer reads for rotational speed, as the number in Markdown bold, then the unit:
**2000** rpm
